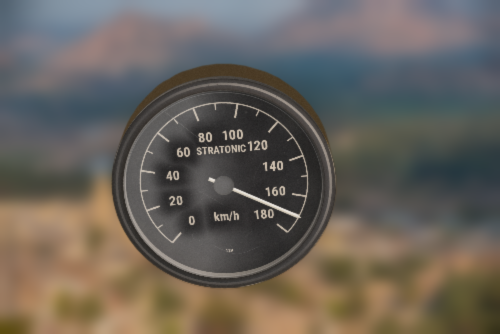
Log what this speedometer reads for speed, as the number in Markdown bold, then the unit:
**170** km/h
